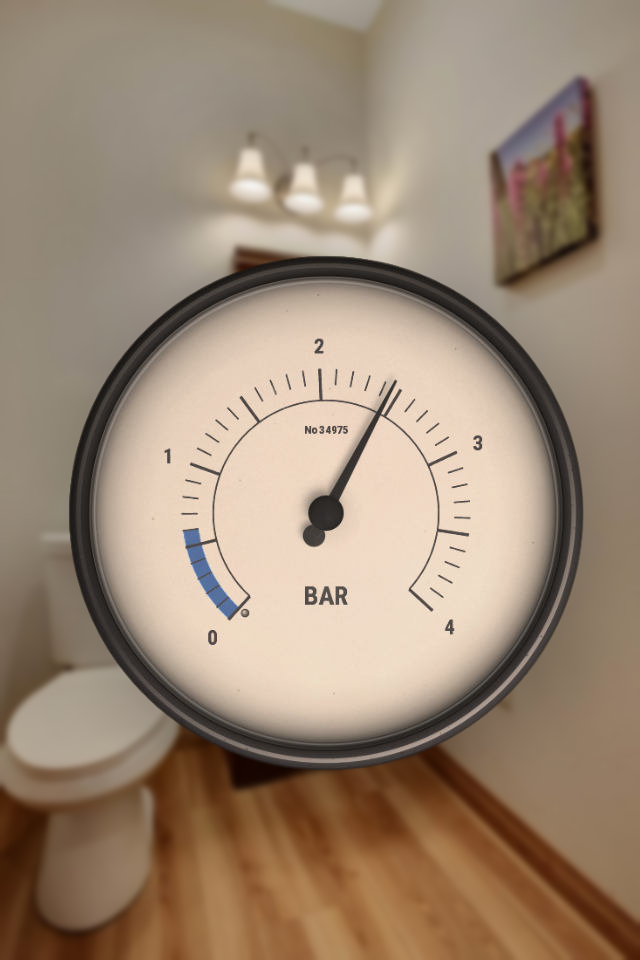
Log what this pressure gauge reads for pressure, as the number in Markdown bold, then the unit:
**2.45** bar
